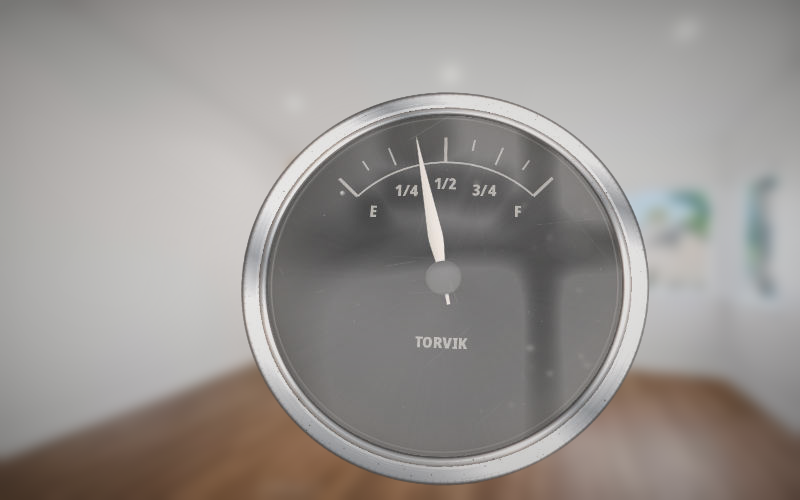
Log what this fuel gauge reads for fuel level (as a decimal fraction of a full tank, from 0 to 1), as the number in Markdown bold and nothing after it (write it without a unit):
**0.375**
